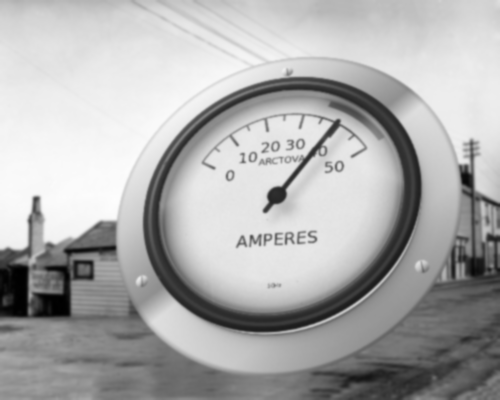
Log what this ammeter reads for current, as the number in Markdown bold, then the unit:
**40** A
